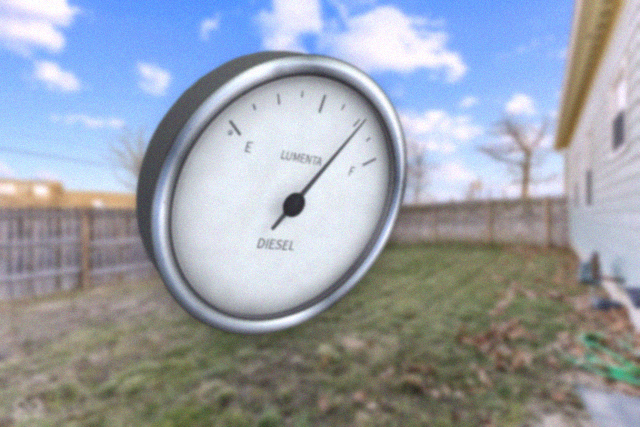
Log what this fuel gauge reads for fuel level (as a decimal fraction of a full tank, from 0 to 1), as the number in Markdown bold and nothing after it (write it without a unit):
**0.75**
